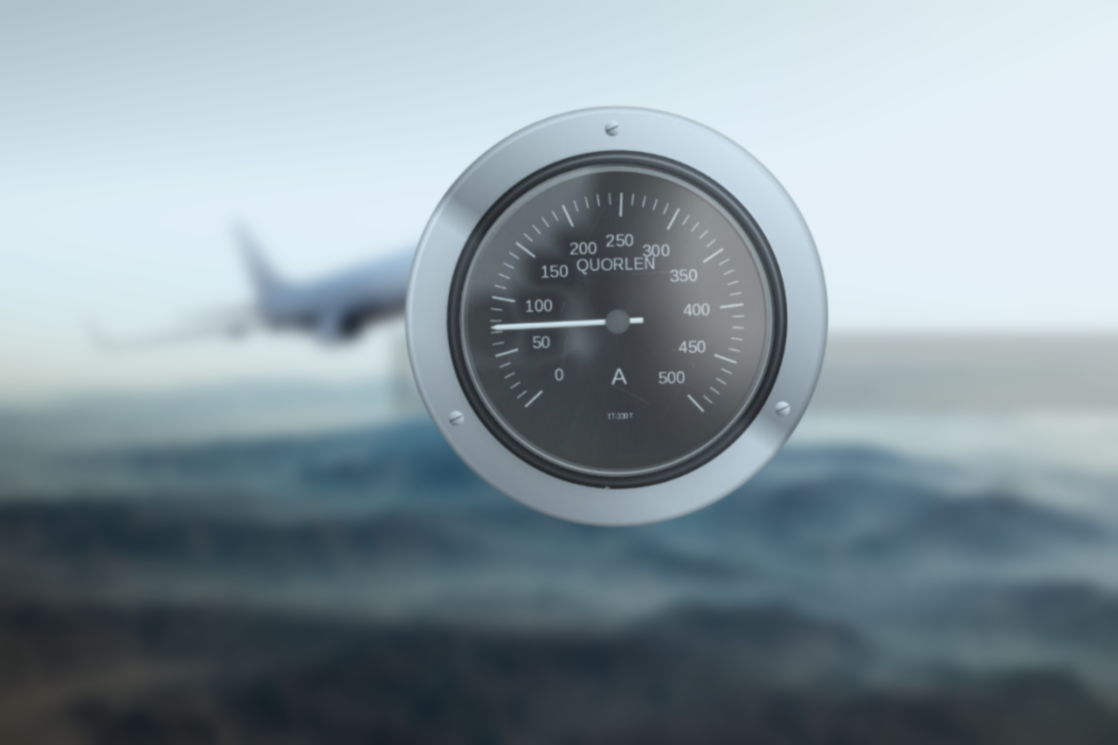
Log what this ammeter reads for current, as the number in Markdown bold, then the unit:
**75** A
